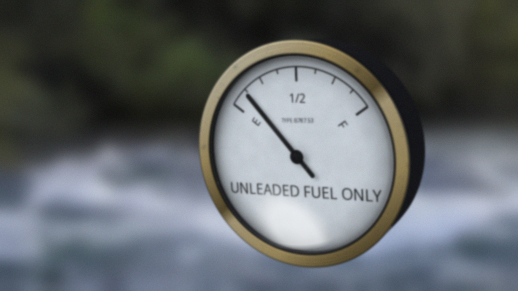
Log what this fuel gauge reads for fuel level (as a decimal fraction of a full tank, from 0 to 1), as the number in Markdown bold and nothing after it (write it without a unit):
**0.125**
